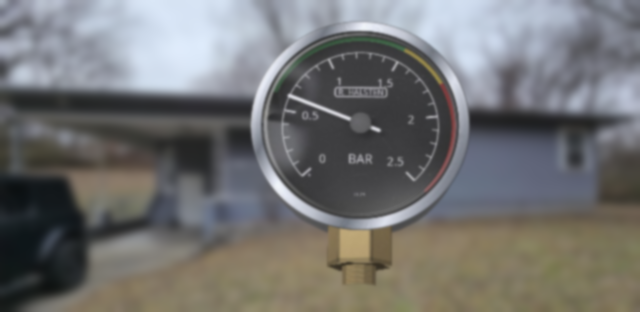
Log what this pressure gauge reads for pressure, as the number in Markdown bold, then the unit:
**0.6** bar
